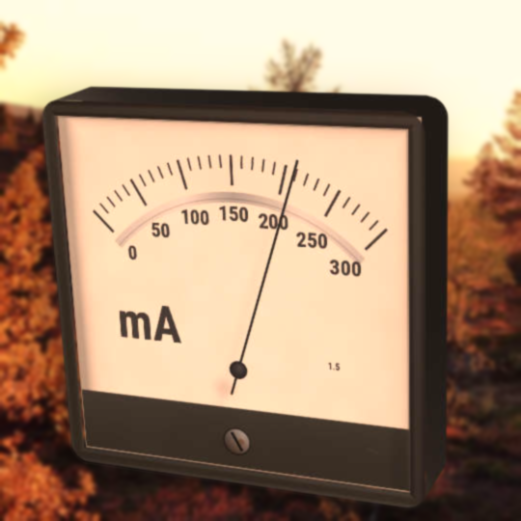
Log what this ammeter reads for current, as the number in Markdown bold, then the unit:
**210** mA
